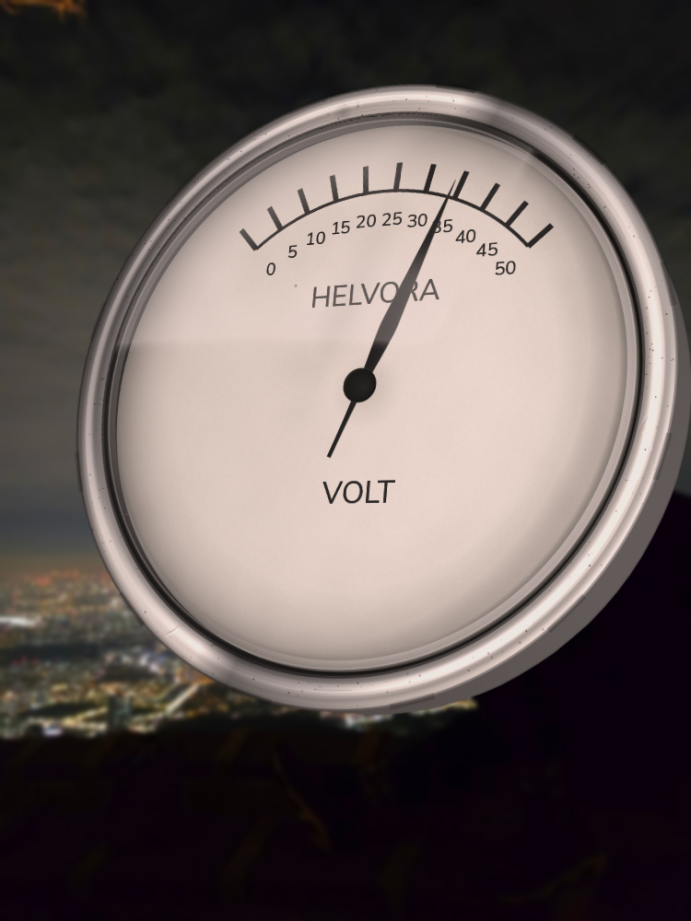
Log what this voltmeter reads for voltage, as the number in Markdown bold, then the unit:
**35** V
